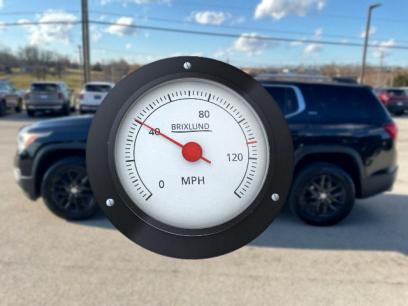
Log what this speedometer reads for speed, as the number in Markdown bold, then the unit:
**40** mph
